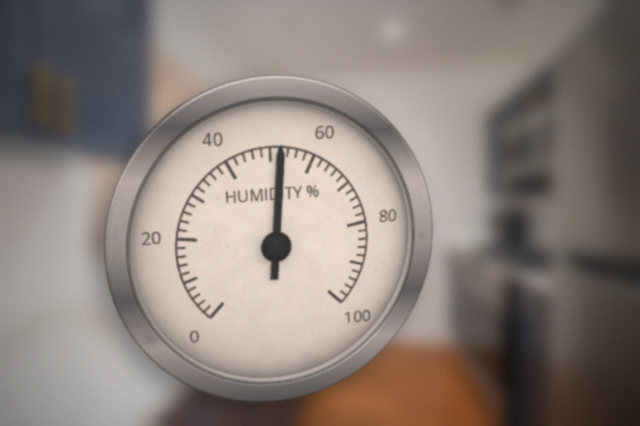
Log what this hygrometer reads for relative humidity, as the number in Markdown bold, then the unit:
**52** %
